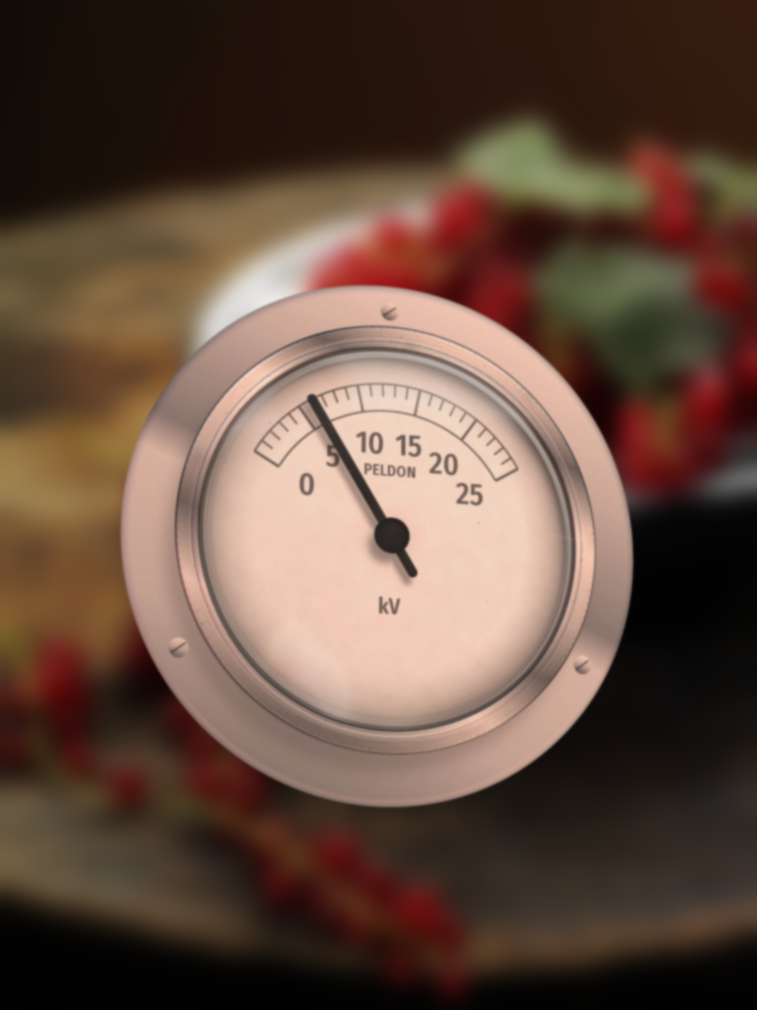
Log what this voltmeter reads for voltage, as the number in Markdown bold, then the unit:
**6** kV
